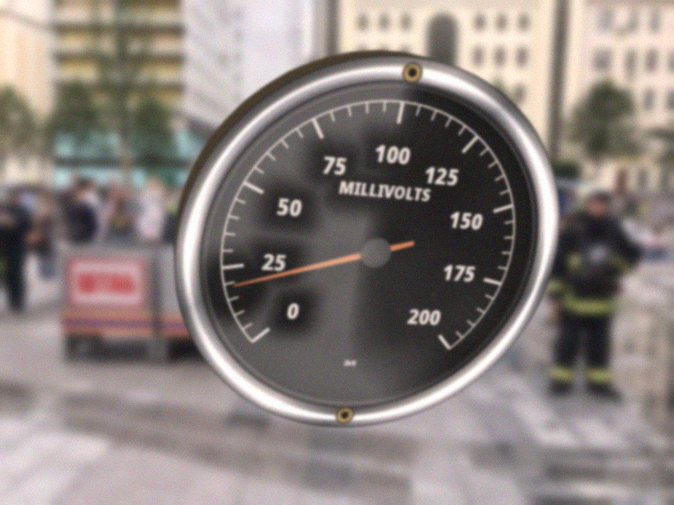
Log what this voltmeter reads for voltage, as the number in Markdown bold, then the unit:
**20** mV
